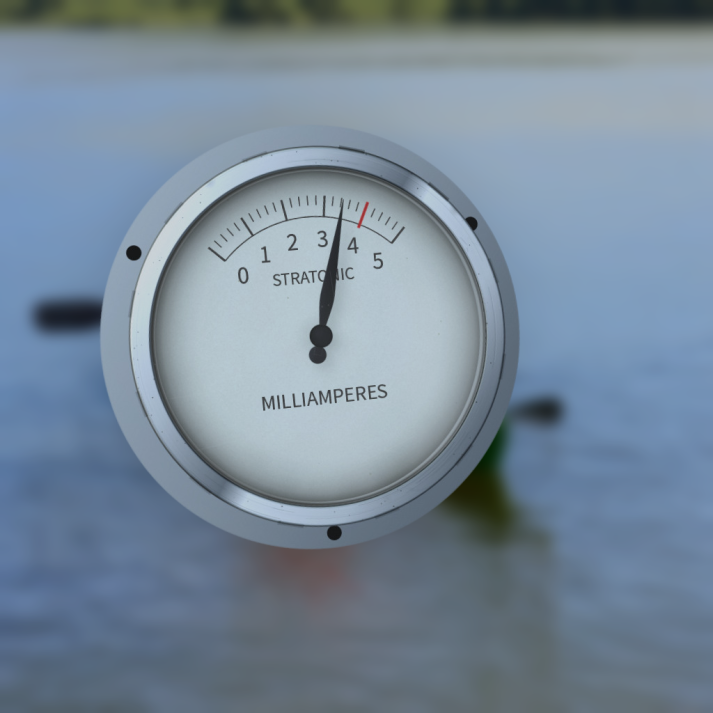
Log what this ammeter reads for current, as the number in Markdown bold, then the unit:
**3.4** mA
